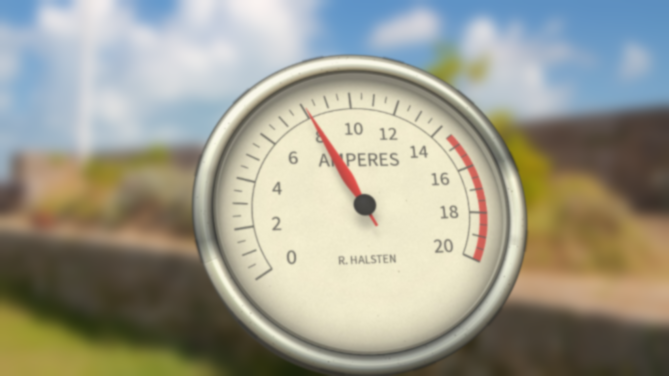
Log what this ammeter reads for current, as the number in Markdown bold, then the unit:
**8** A
